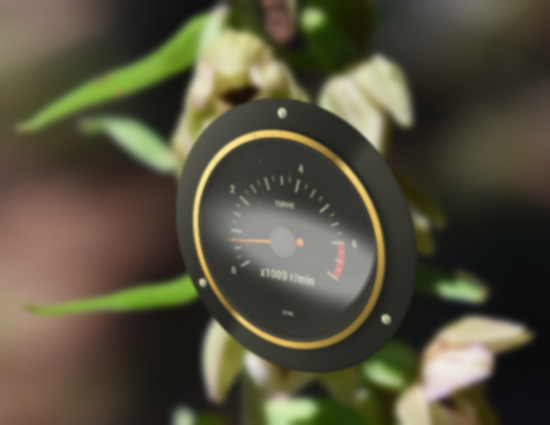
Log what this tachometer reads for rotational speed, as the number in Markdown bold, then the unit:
**750** rpm
